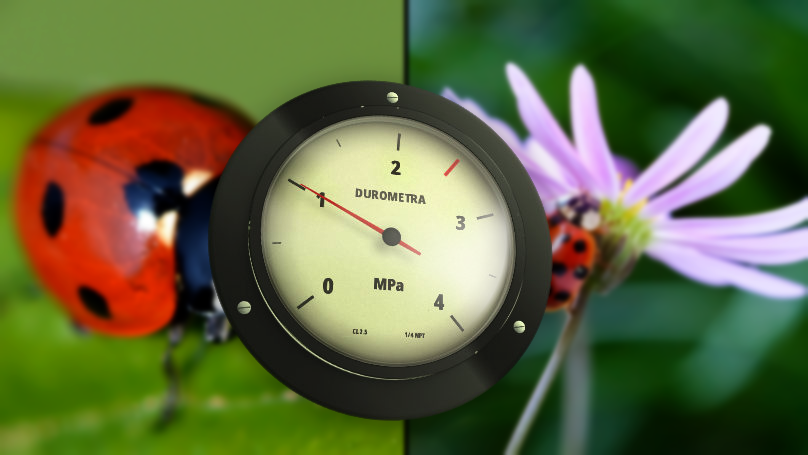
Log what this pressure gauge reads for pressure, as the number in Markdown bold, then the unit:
**1** MPa
